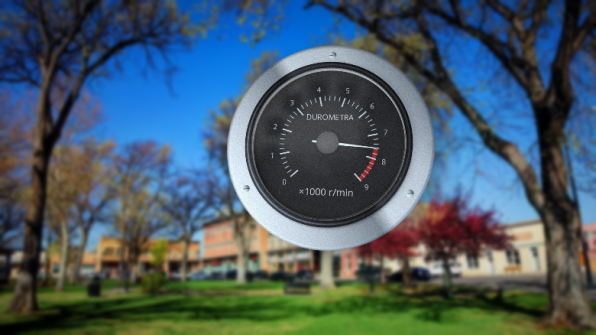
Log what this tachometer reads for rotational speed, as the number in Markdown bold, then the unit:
**7600** rpm
